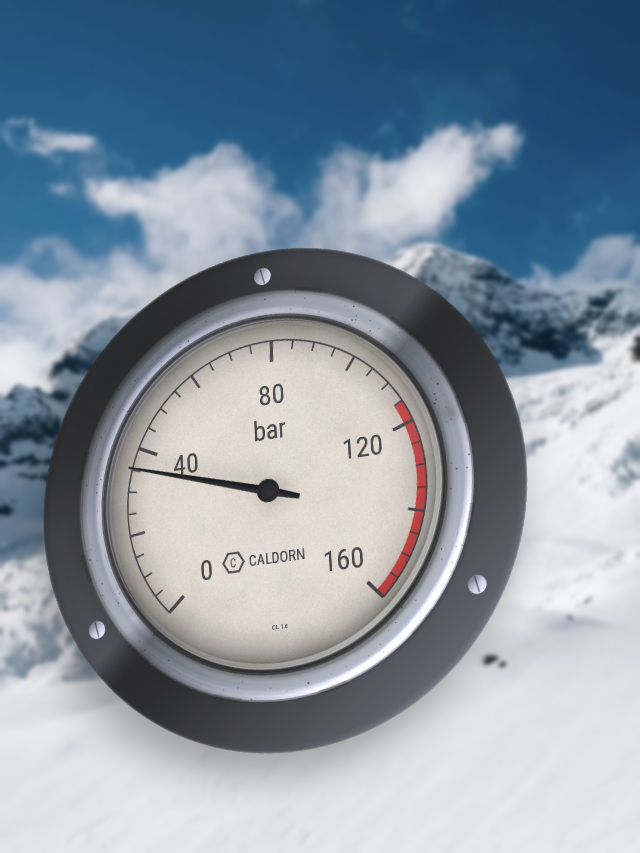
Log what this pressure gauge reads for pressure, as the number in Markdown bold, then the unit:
**35** bar
